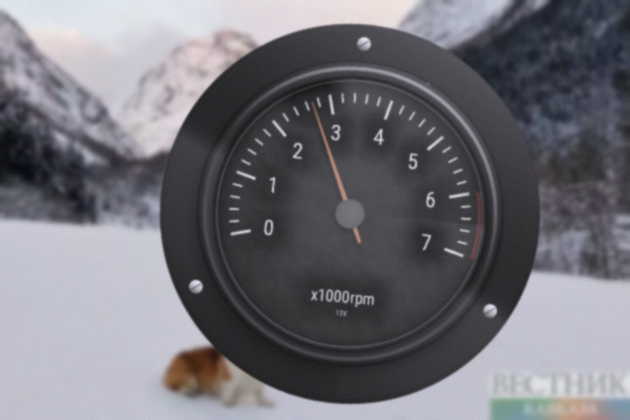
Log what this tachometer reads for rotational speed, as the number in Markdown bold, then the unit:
**2700** rpm
